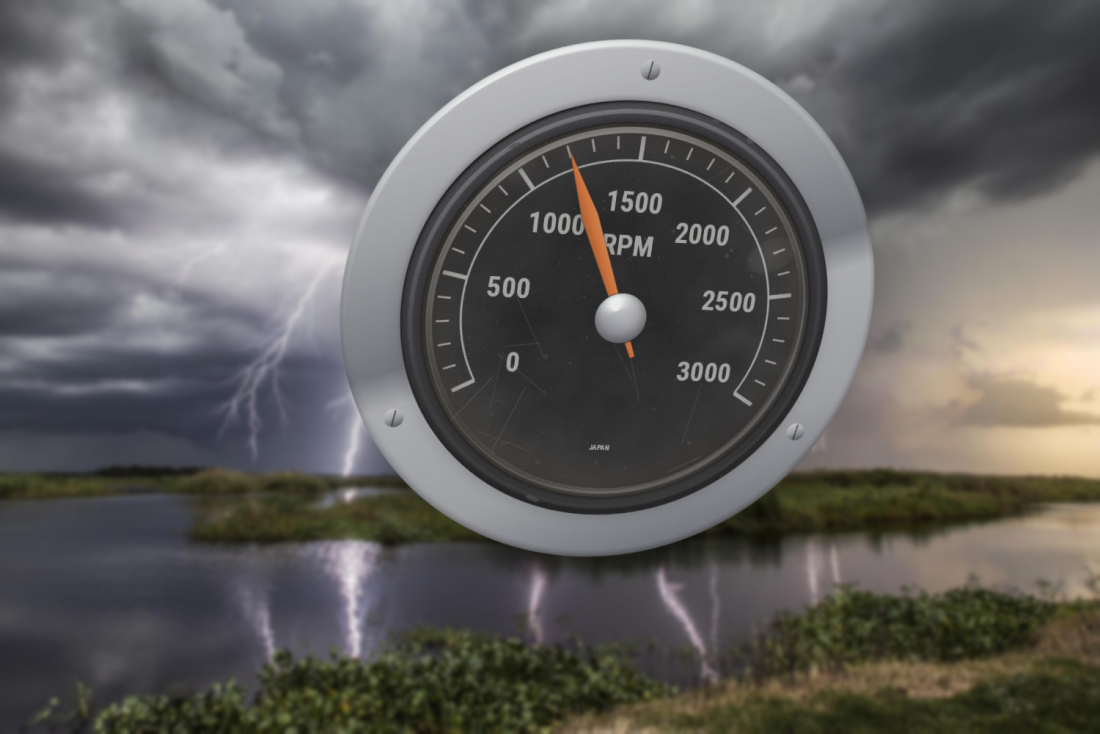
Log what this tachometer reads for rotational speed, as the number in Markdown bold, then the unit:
**1200** rpm
